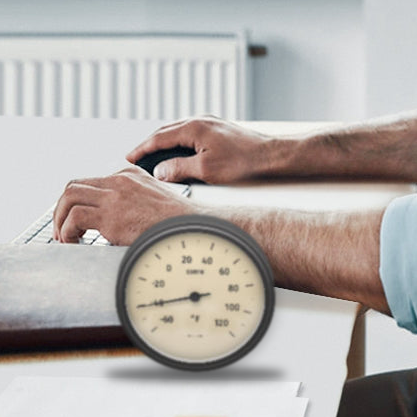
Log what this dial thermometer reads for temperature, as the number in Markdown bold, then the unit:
**-40** °F
